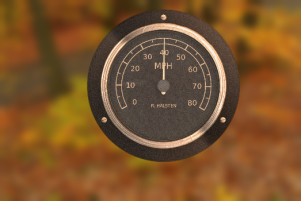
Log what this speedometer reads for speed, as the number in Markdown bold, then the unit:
**40** mph
